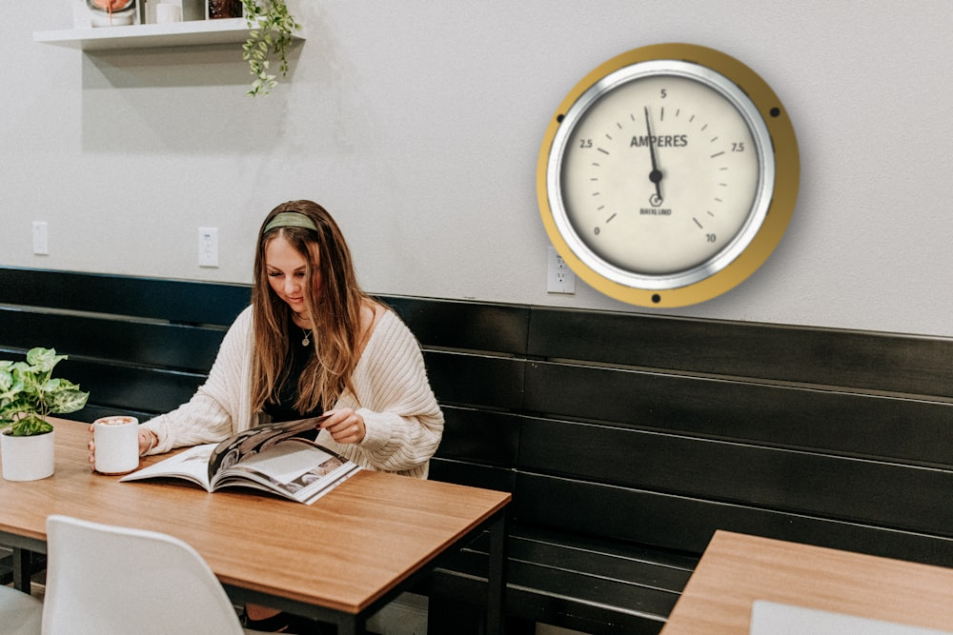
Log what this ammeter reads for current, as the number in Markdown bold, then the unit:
**4.5** A
